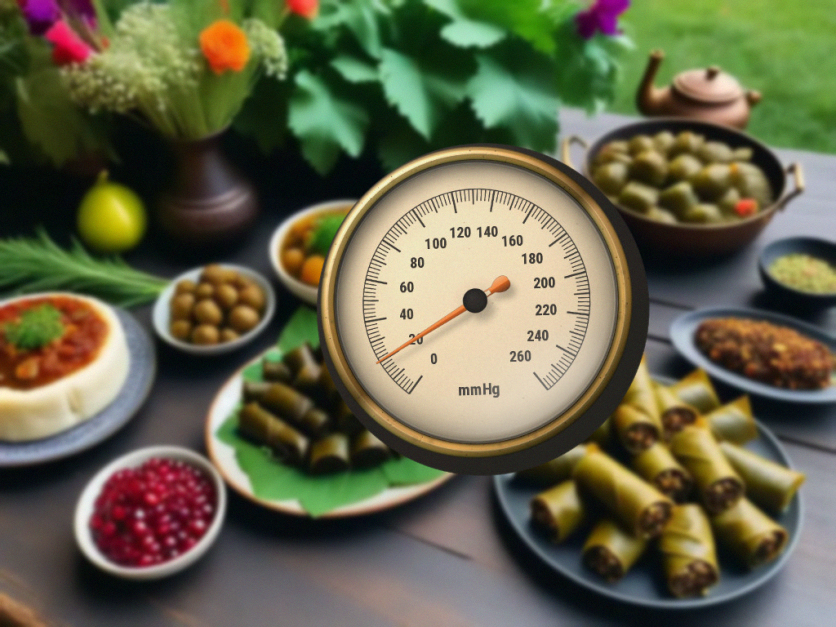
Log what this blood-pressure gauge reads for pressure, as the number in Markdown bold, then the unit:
**20** mmHg
